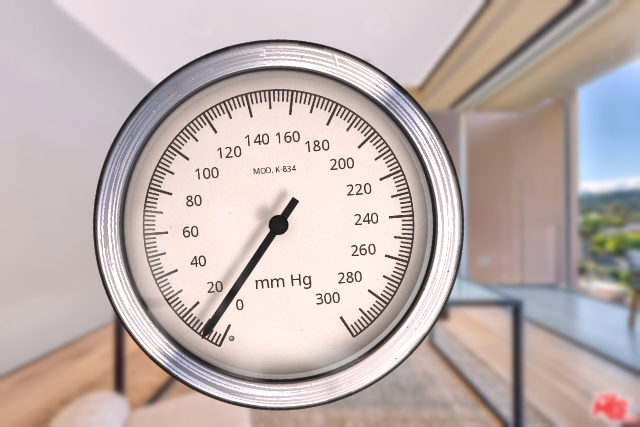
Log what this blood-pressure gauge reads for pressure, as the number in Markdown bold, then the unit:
**8** mmHg
